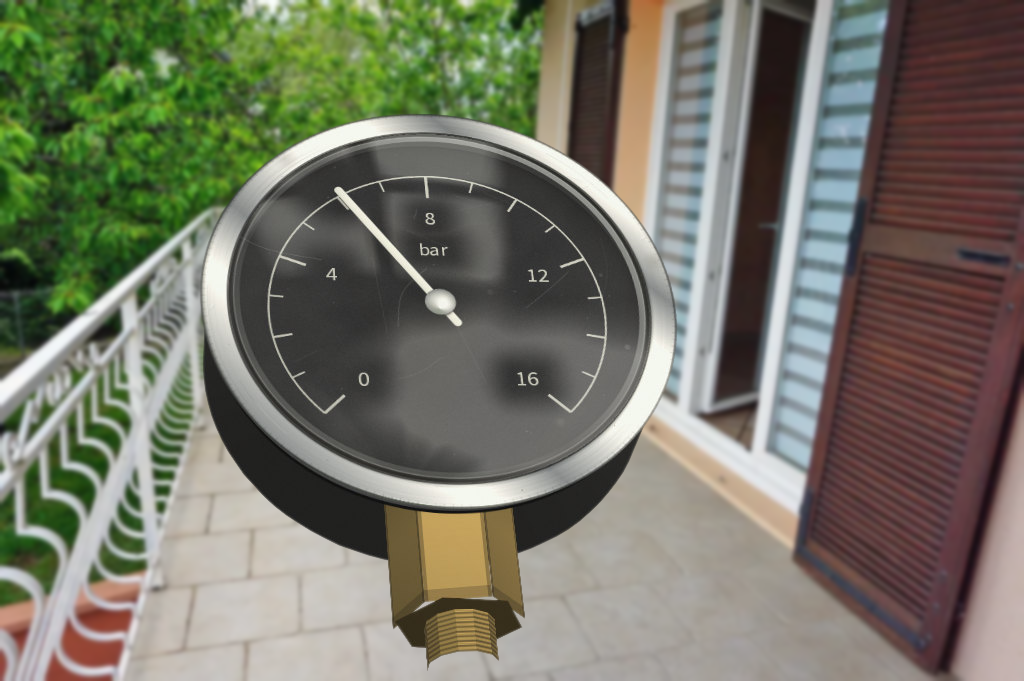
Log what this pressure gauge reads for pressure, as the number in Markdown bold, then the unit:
**6** bar
